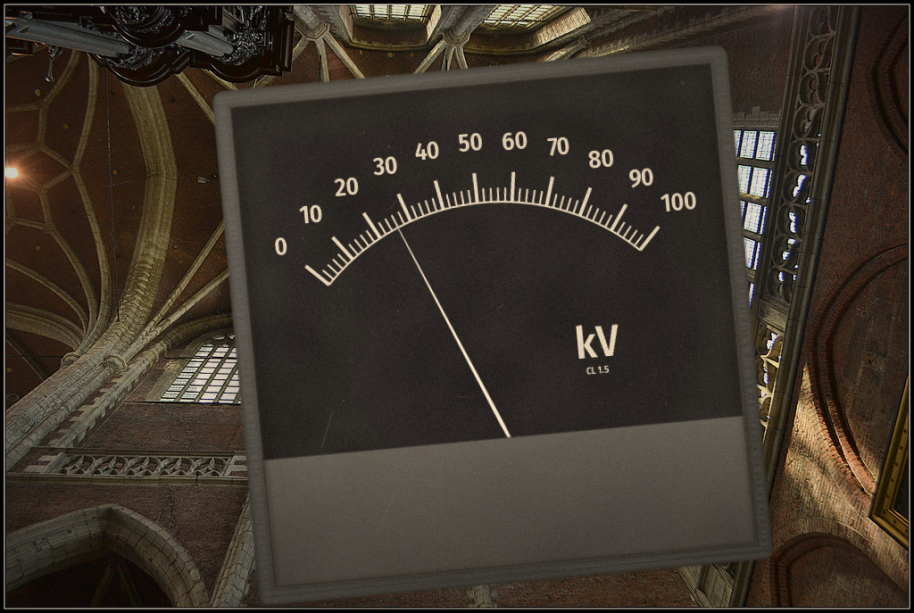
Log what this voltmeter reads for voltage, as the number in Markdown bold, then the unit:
**26** kV
